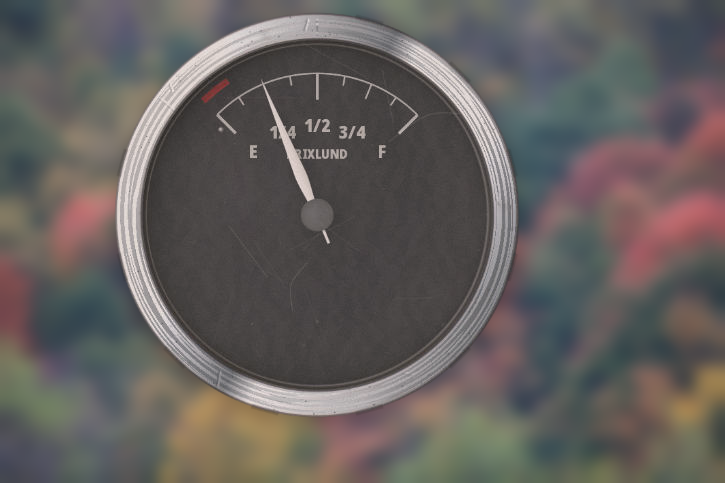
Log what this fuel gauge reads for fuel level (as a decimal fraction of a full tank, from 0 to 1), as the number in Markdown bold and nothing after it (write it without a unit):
**0.25**
